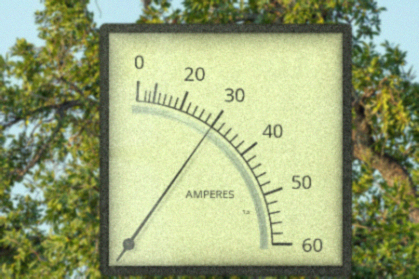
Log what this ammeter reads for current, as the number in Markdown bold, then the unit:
**30** A
